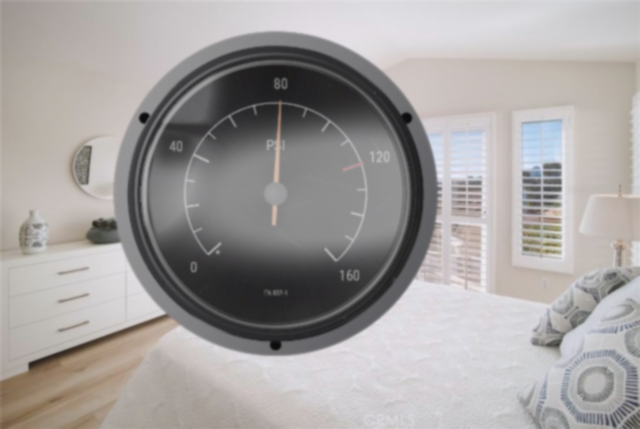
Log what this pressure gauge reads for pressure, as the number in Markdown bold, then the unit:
**80** psi
